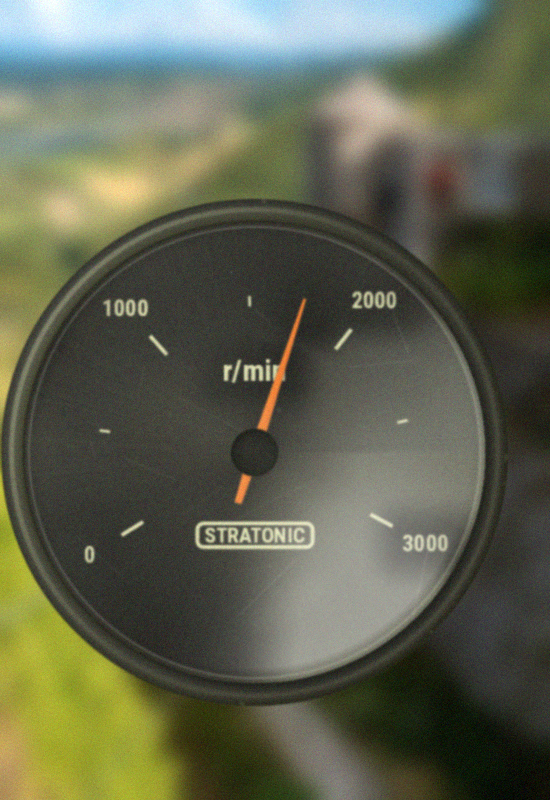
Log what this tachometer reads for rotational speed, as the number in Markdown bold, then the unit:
**1750** rpm
